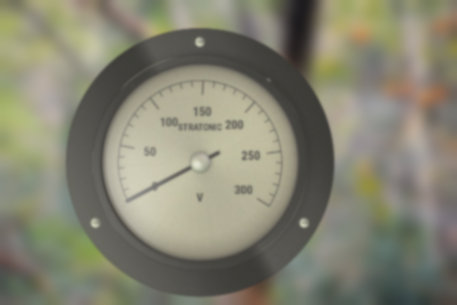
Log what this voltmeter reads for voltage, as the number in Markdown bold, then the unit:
**0** V
